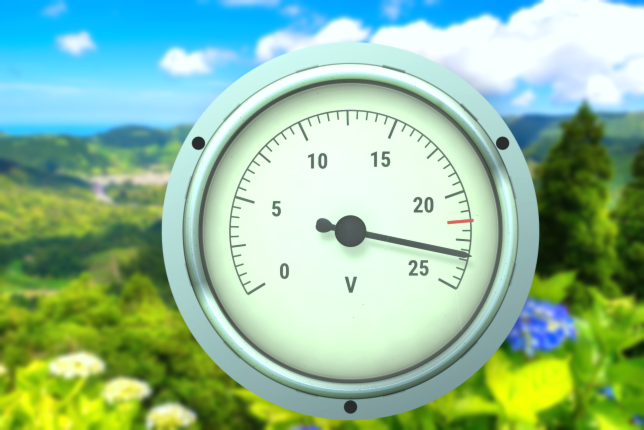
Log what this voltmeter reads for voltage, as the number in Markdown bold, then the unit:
**23.25** V
